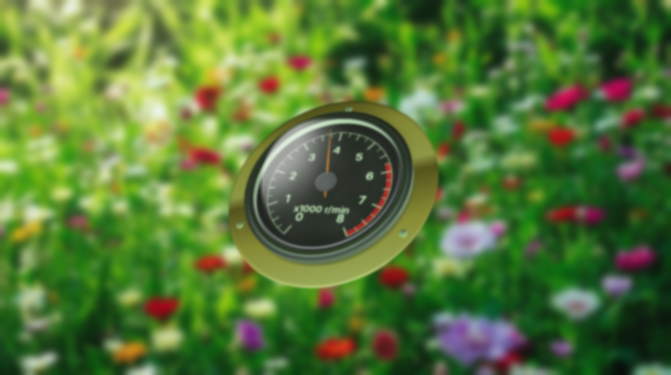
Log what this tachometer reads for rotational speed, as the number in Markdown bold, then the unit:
**3750** rpm
